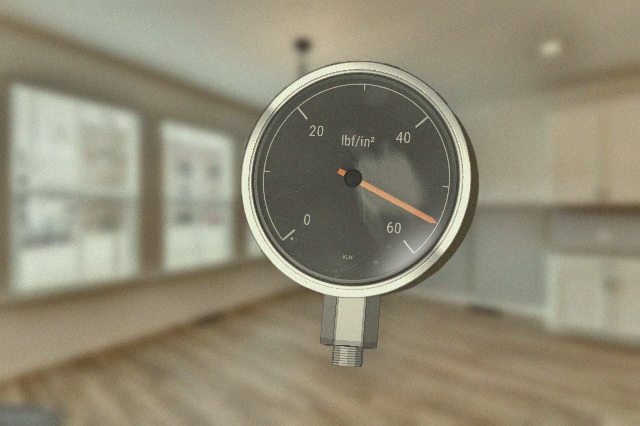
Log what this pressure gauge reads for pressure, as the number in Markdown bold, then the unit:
**55** psi
